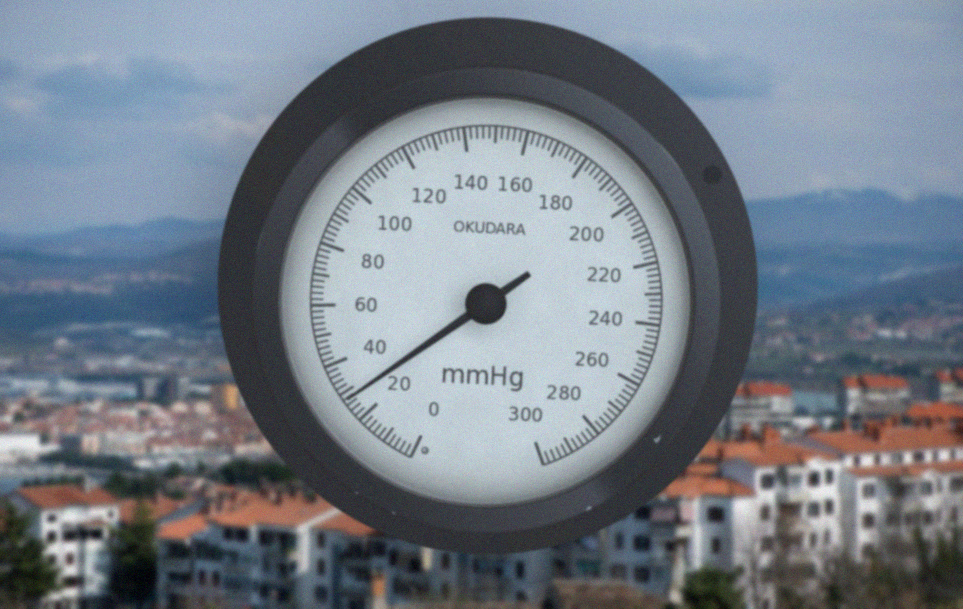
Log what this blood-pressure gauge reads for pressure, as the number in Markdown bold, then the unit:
**28** mmHg
